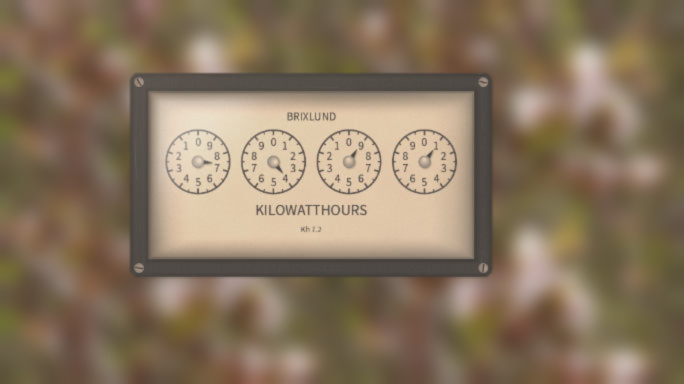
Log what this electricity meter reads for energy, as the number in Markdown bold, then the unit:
**7391** kWh
